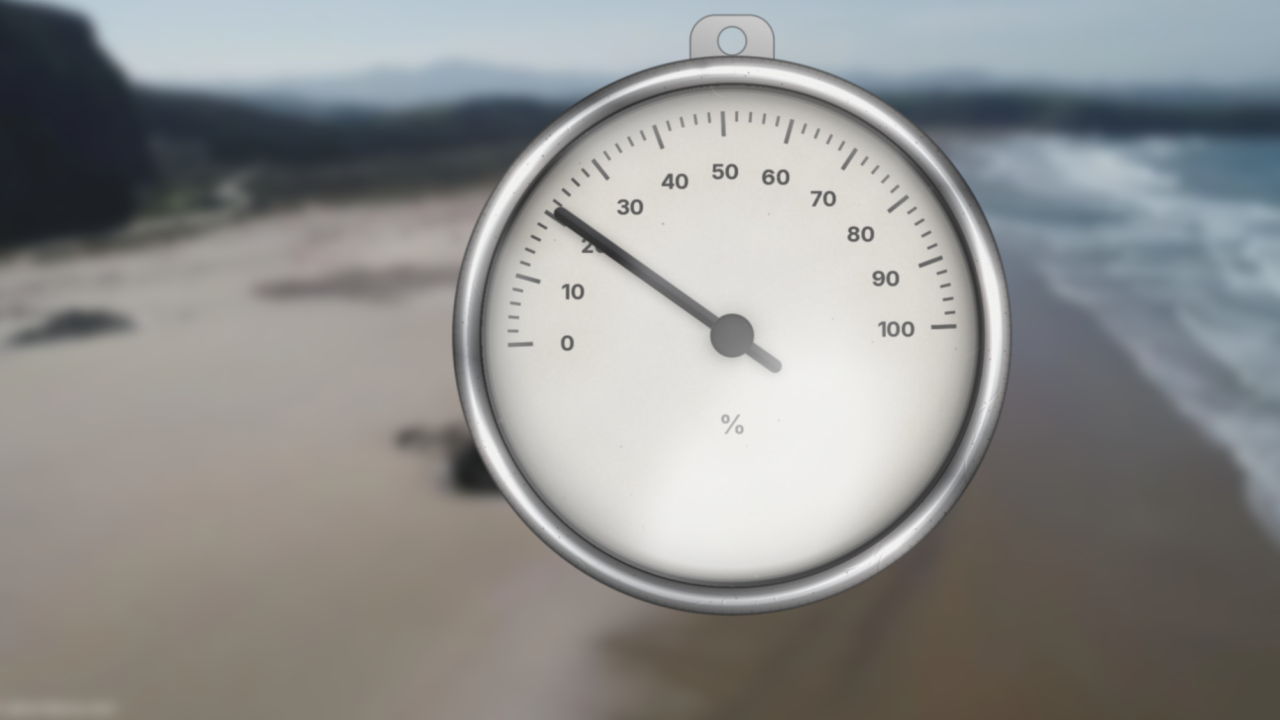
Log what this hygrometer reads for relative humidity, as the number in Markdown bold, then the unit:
**21** %
